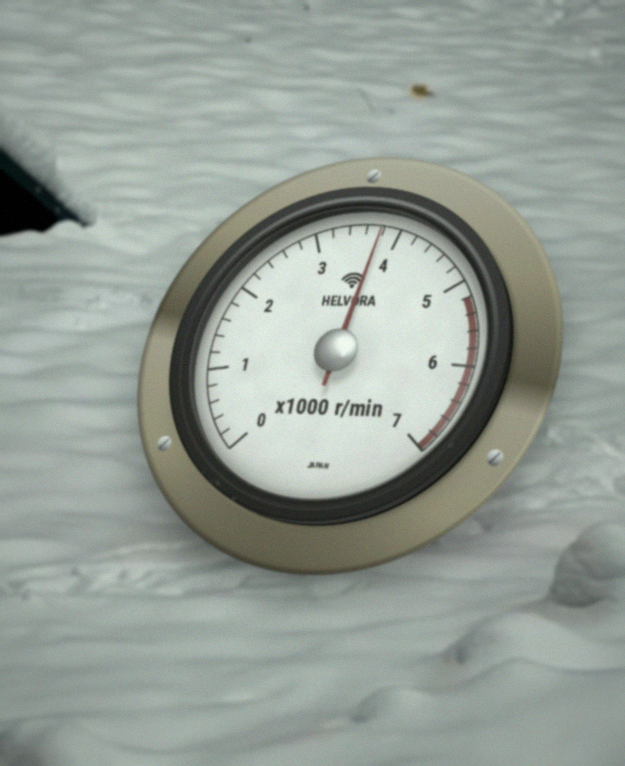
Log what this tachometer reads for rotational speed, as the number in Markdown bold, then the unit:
**3800** rpm
